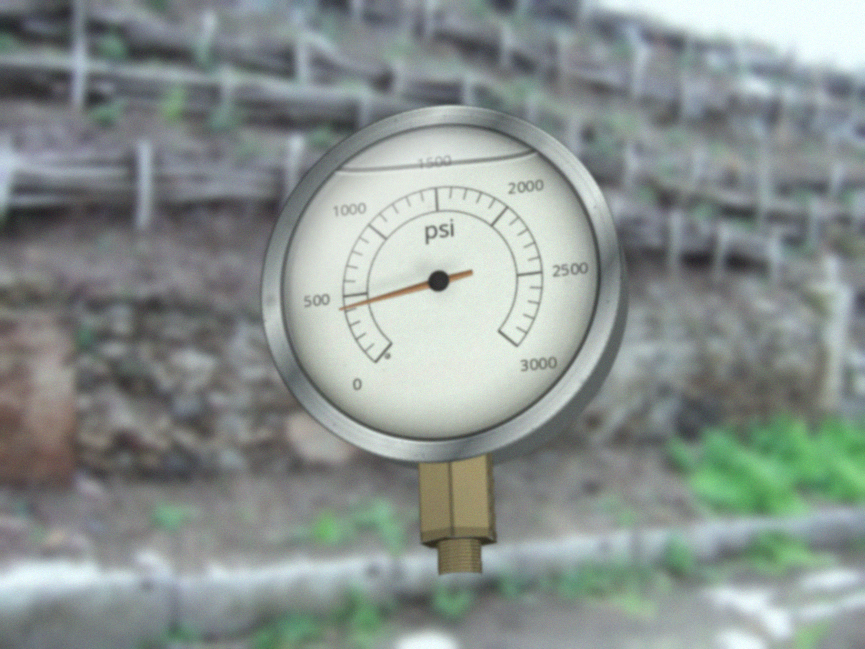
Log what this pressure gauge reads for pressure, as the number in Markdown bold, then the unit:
**400** psi
